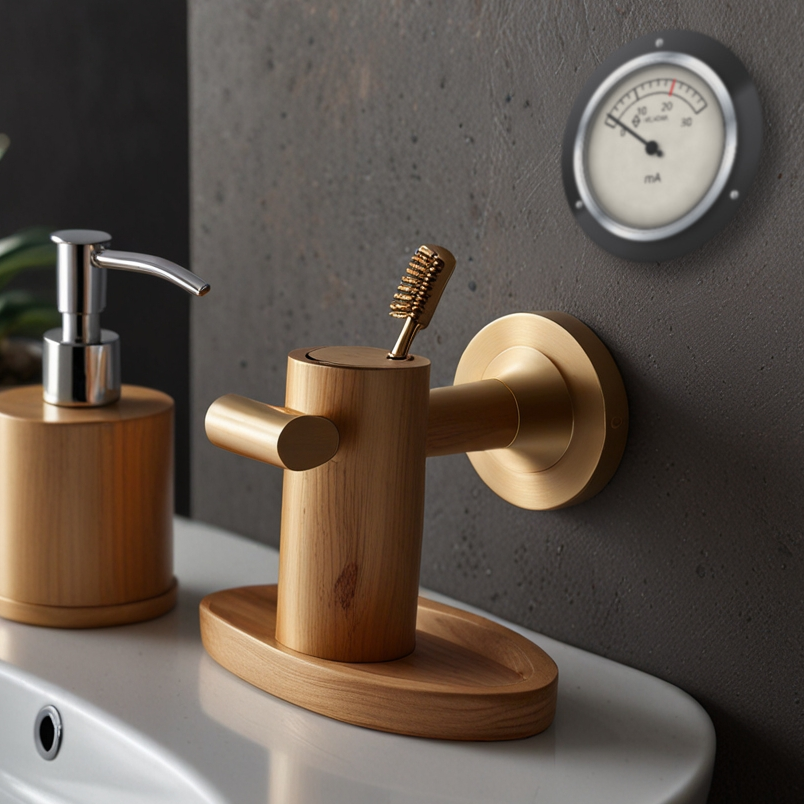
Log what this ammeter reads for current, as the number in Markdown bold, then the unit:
**2** mA
